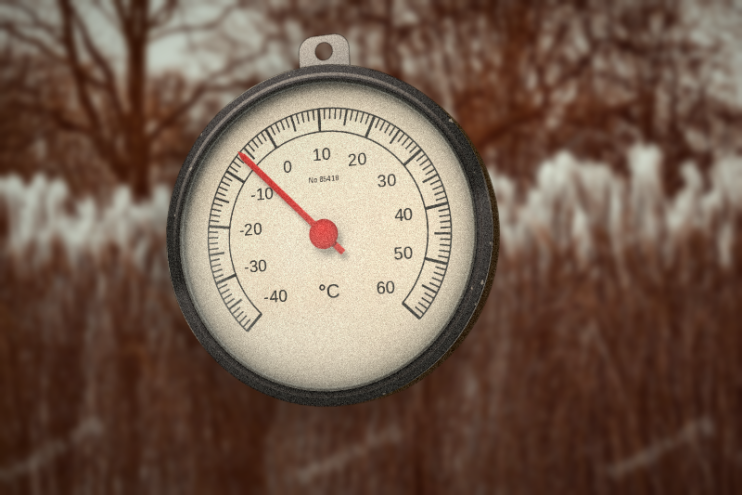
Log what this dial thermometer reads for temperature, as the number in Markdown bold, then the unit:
**-6** °C
